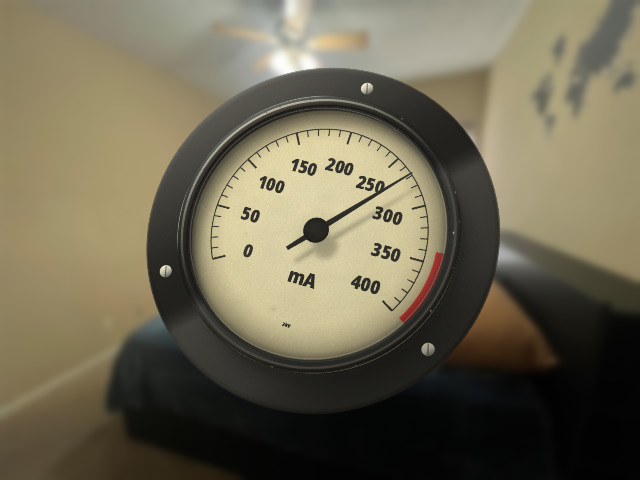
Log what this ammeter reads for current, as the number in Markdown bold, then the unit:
**270** mA
